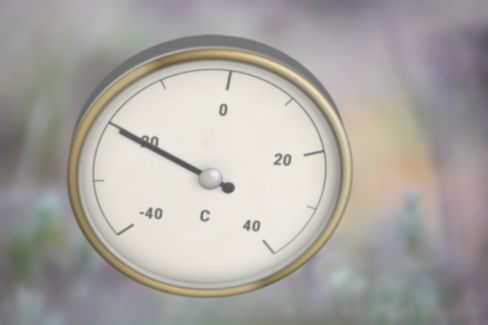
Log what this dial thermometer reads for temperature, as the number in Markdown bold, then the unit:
**-20** °C
